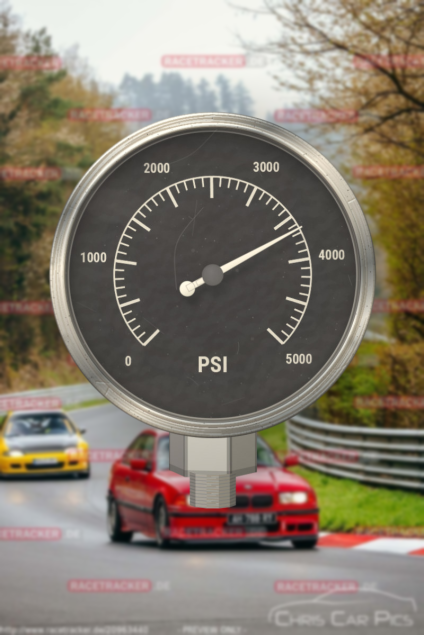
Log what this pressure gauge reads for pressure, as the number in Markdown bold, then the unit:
**3650** psi
